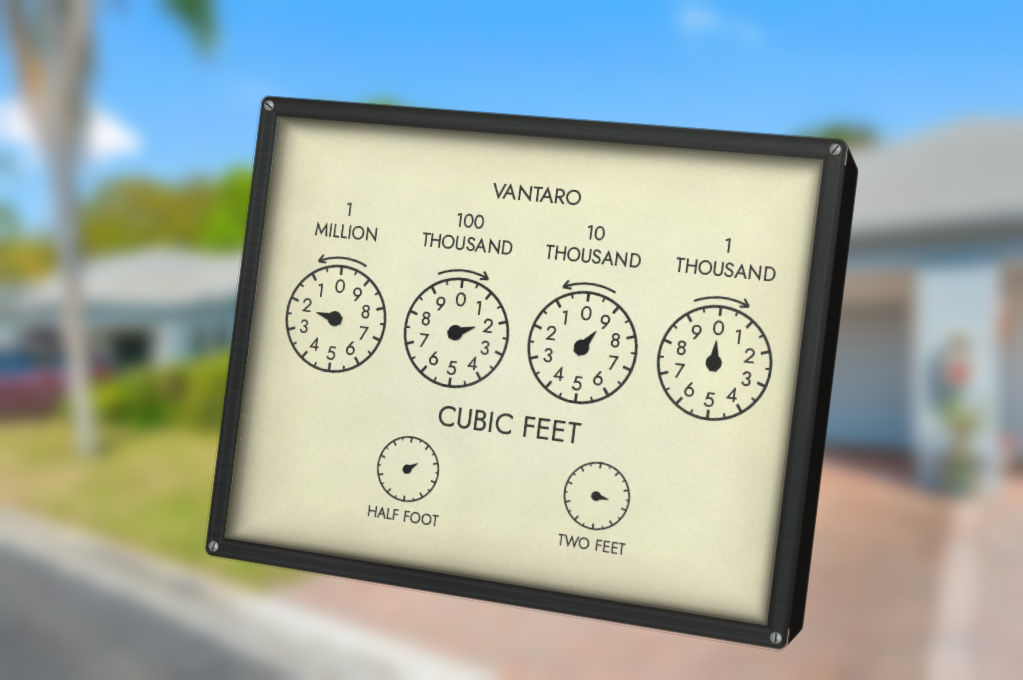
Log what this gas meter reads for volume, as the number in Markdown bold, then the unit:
**219000** ft³
